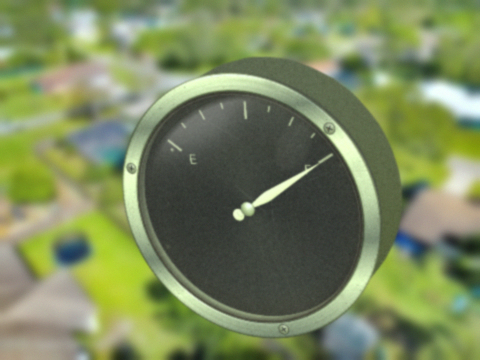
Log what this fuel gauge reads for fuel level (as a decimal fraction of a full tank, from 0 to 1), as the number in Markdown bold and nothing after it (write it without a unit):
**1**
